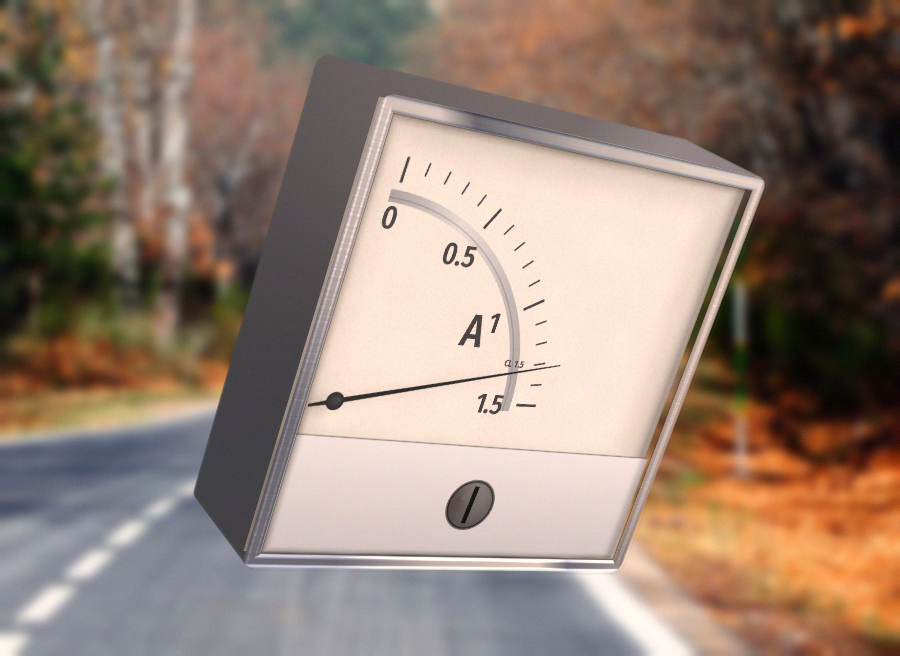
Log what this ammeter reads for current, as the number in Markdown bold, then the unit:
**1.3** A
